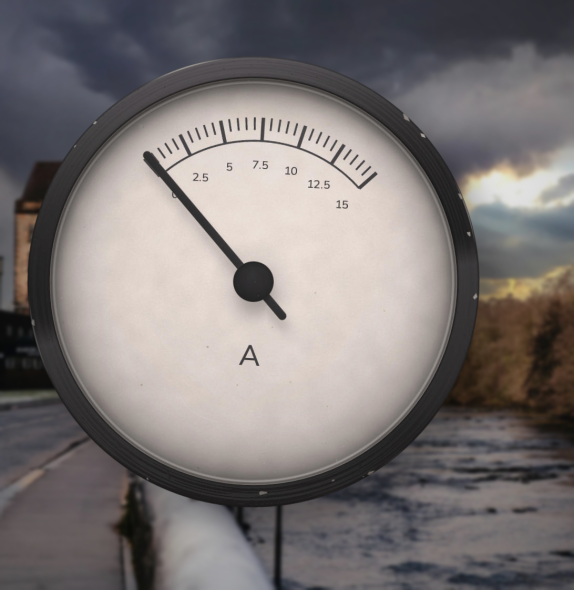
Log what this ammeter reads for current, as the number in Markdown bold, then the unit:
**0.25** A
